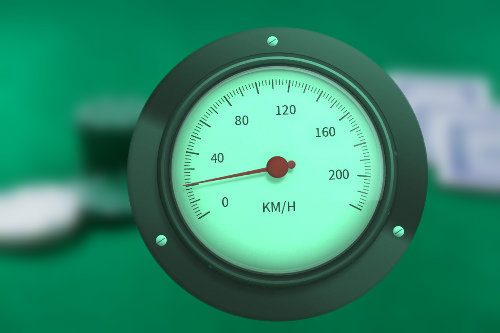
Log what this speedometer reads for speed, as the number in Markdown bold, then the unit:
**20** km/h
